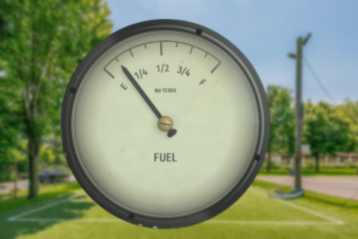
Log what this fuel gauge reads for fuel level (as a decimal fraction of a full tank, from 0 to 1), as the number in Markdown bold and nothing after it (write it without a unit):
**0.125**
